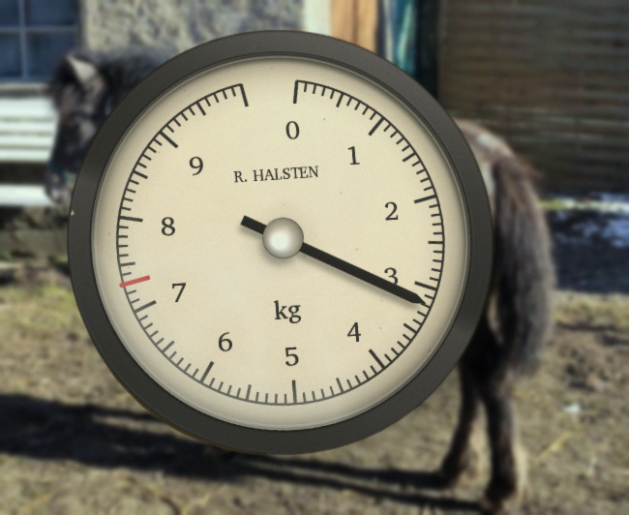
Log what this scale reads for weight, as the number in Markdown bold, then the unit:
**3.2** kg
